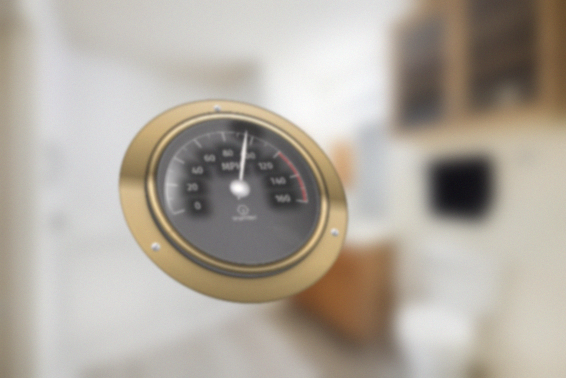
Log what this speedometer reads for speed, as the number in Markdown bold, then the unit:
**95** mph
